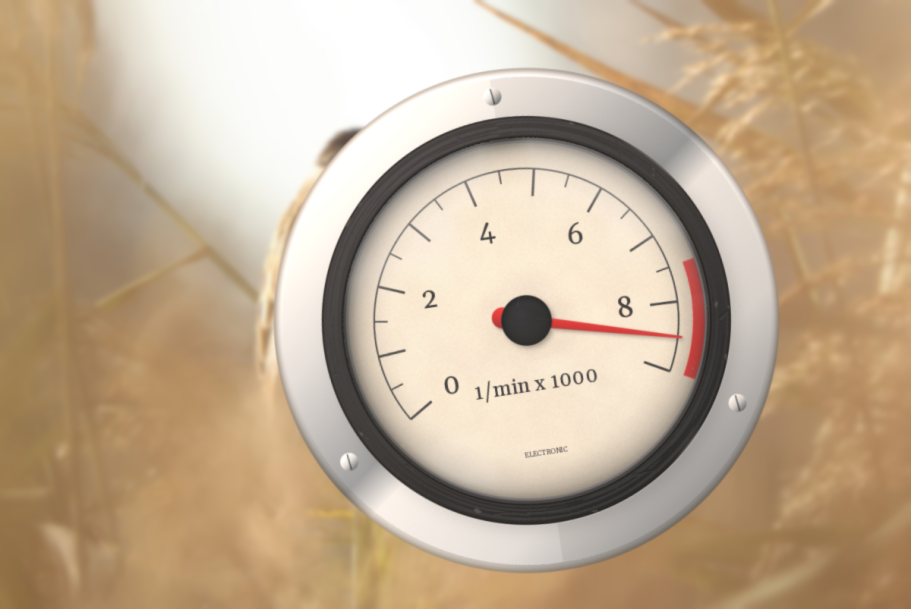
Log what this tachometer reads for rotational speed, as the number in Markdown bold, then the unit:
**8500** rpm
